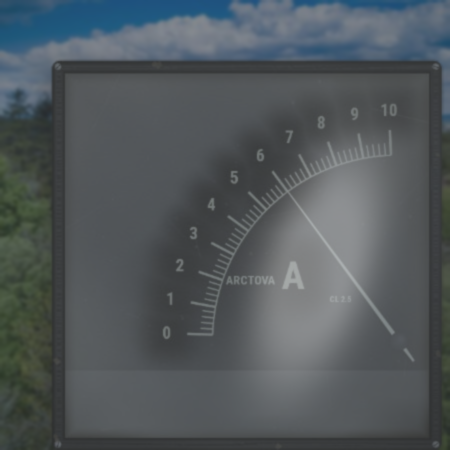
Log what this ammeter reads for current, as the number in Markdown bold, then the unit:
**6** A
